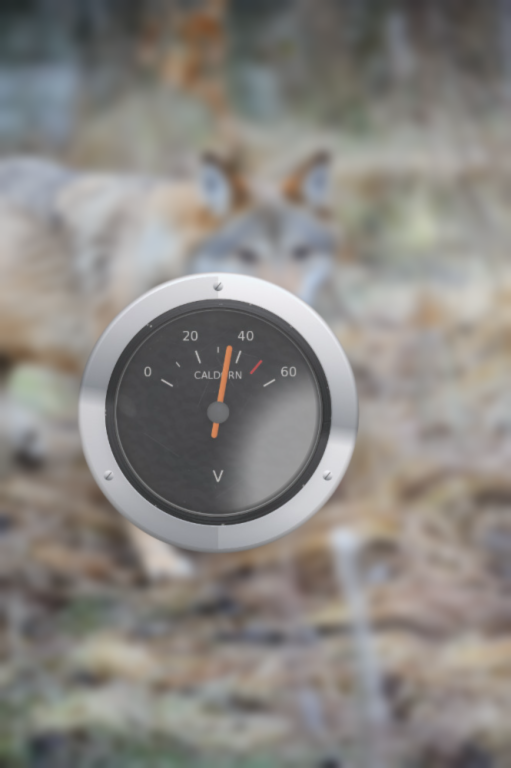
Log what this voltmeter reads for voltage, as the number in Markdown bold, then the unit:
**35** V
